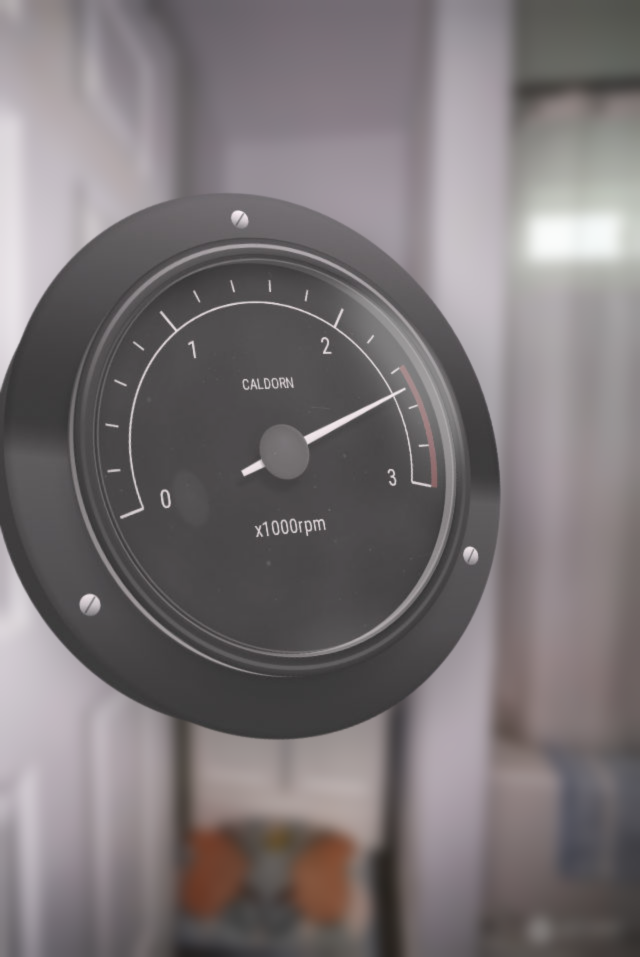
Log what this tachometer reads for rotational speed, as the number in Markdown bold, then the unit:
**2500** rpm
